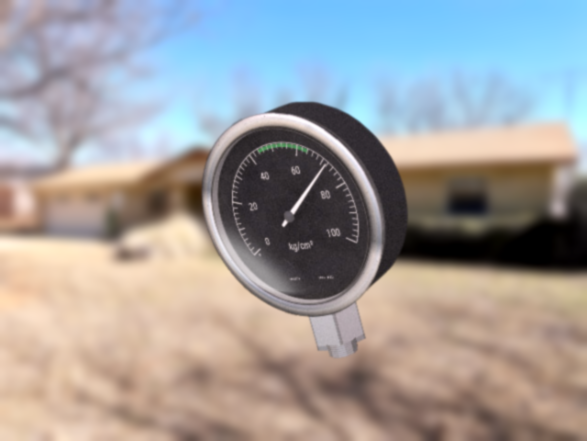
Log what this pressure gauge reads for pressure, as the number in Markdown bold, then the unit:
**72** kg/cm²
